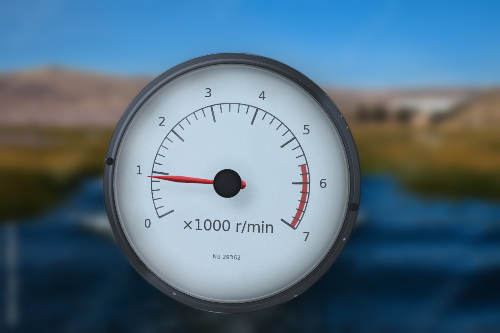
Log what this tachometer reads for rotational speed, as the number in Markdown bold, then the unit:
**900** rpm
